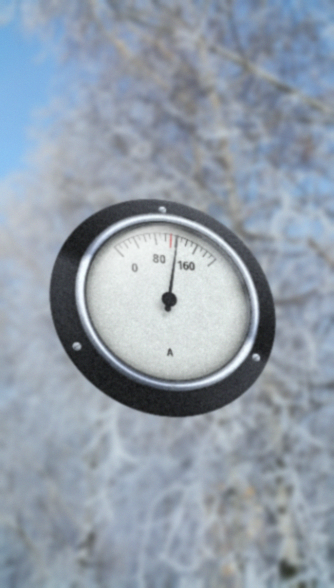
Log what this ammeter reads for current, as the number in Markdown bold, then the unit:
**120** A
